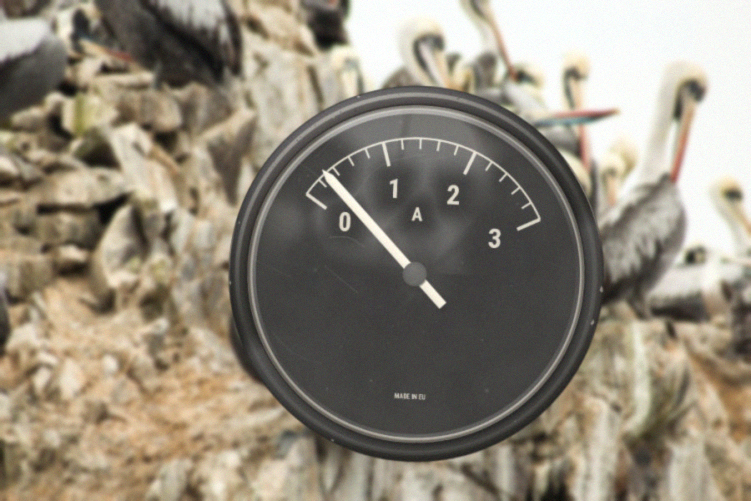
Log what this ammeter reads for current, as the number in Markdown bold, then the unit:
**0.3** A
